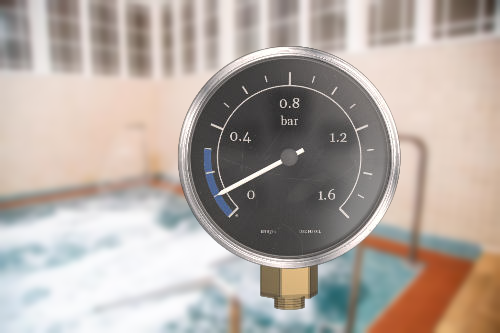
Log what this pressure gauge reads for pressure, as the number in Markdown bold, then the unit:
**0.1** bar
